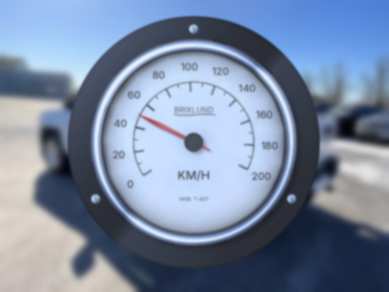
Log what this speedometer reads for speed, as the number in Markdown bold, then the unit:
**50** km/h
